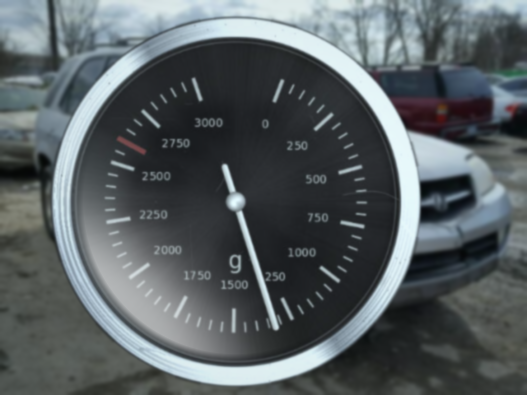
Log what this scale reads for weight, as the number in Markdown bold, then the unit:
**1325** g
